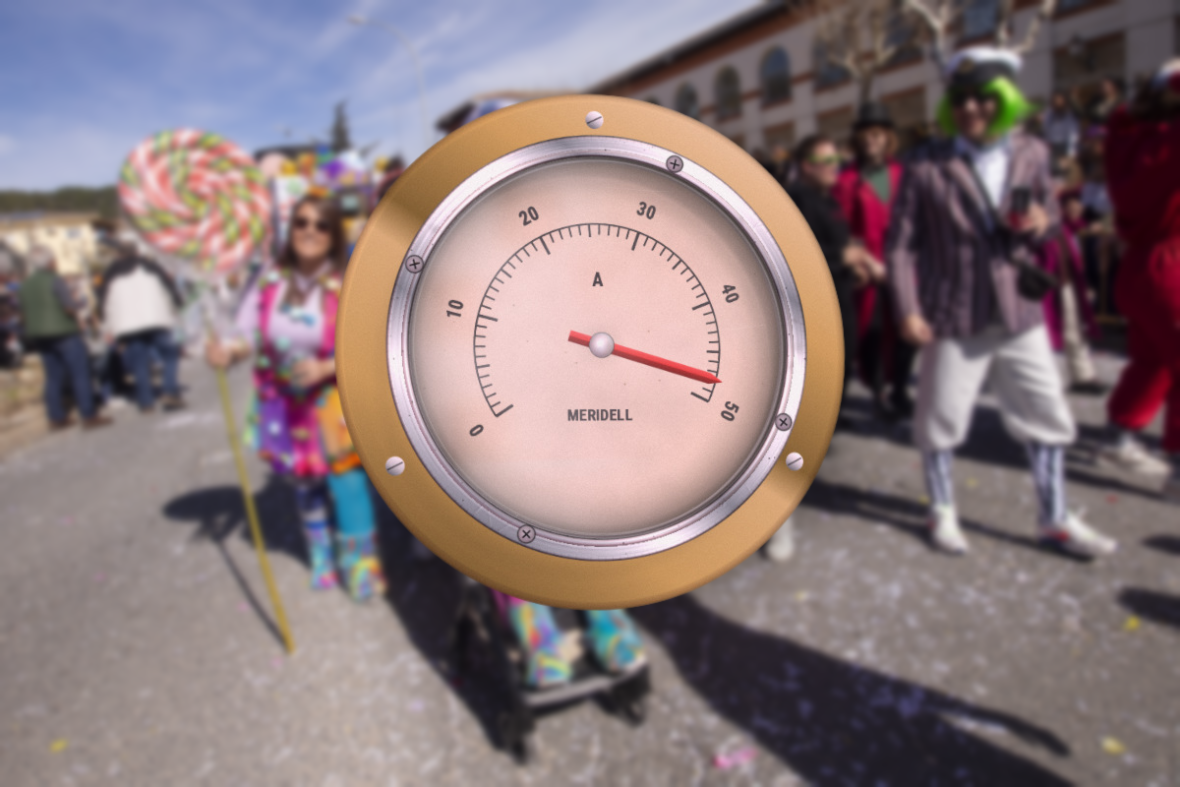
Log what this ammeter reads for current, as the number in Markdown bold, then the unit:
**48** A
